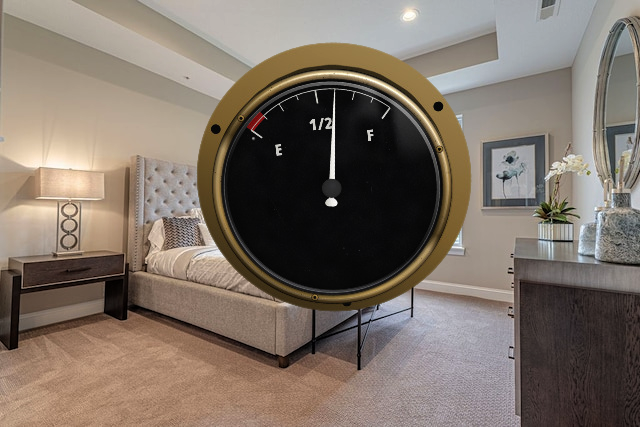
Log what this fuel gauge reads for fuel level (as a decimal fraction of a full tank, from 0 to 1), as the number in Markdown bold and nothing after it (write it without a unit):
**0.625**
